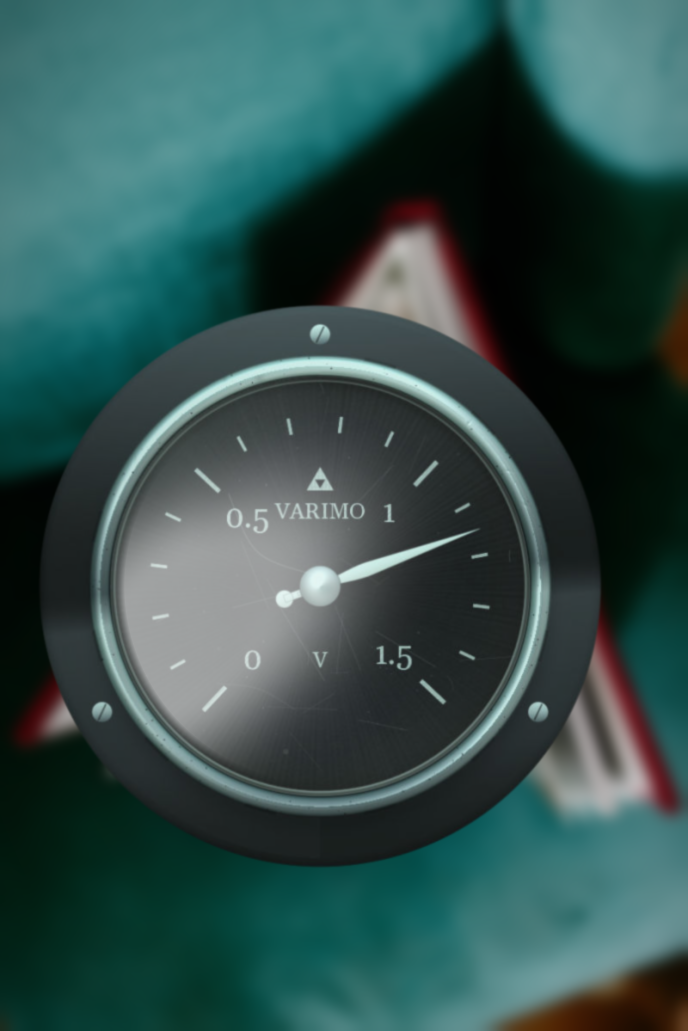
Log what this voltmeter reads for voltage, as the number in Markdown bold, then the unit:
**1.15** V
